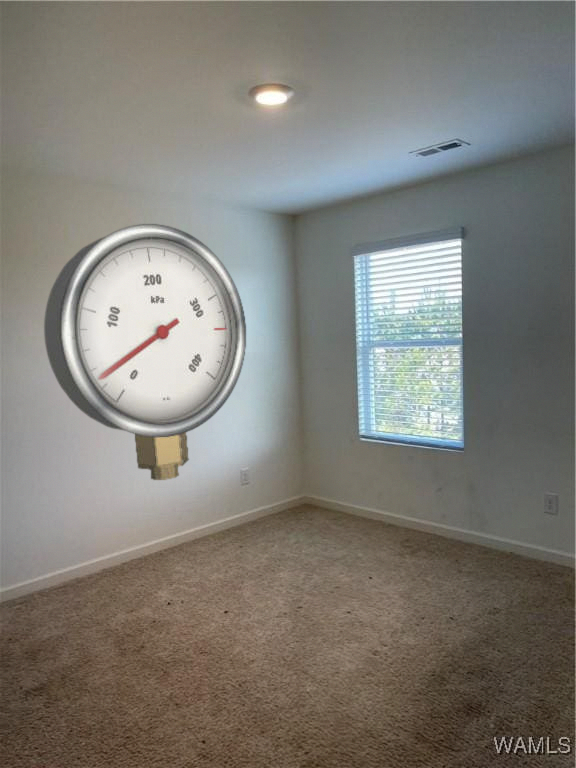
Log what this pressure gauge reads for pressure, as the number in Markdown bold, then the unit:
**30** kPa
